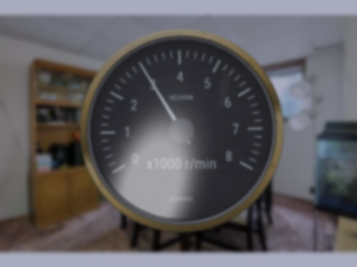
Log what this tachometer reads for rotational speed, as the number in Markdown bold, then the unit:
**3000** rpm
